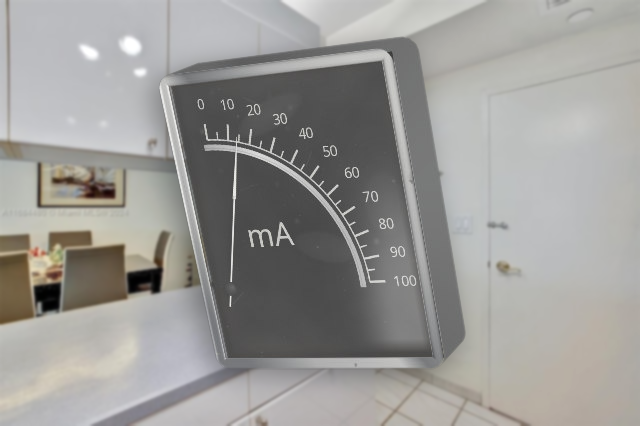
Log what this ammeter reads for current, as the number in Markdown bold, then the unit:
**15** mA
